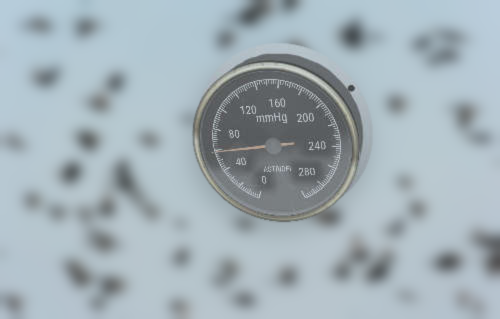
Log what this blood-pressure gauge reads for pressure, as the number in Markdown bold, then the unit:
**60** mmHg
